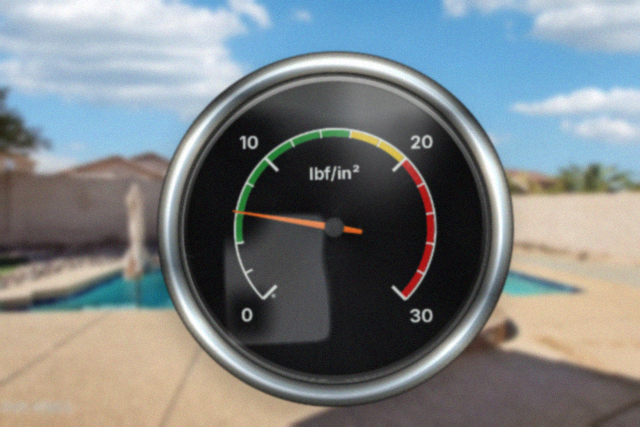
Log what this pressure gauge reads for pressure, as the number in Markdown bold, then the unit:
**6** psi
